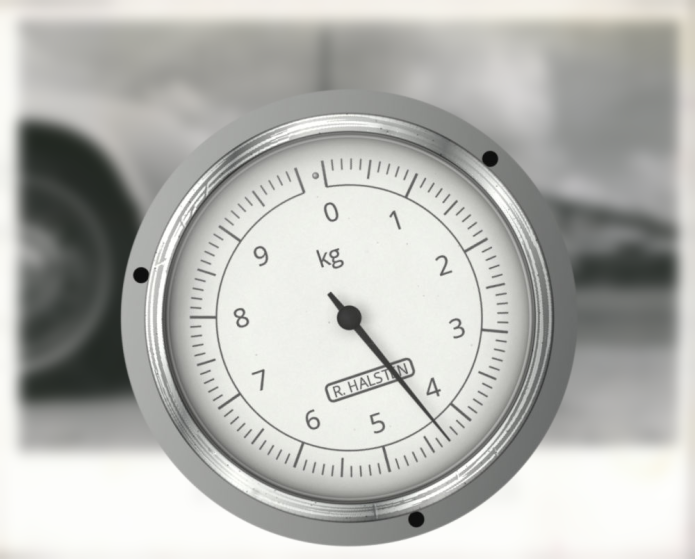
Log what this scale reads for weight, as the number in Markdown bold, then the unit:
**4.3** kg
